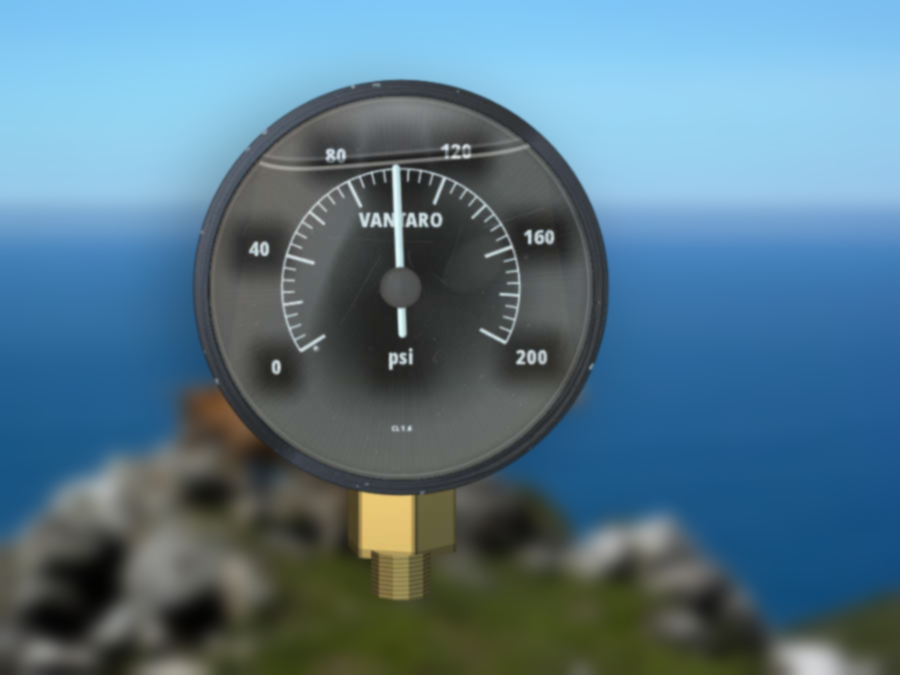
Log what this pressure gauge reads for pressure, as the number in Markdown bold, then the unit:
**100** psi
